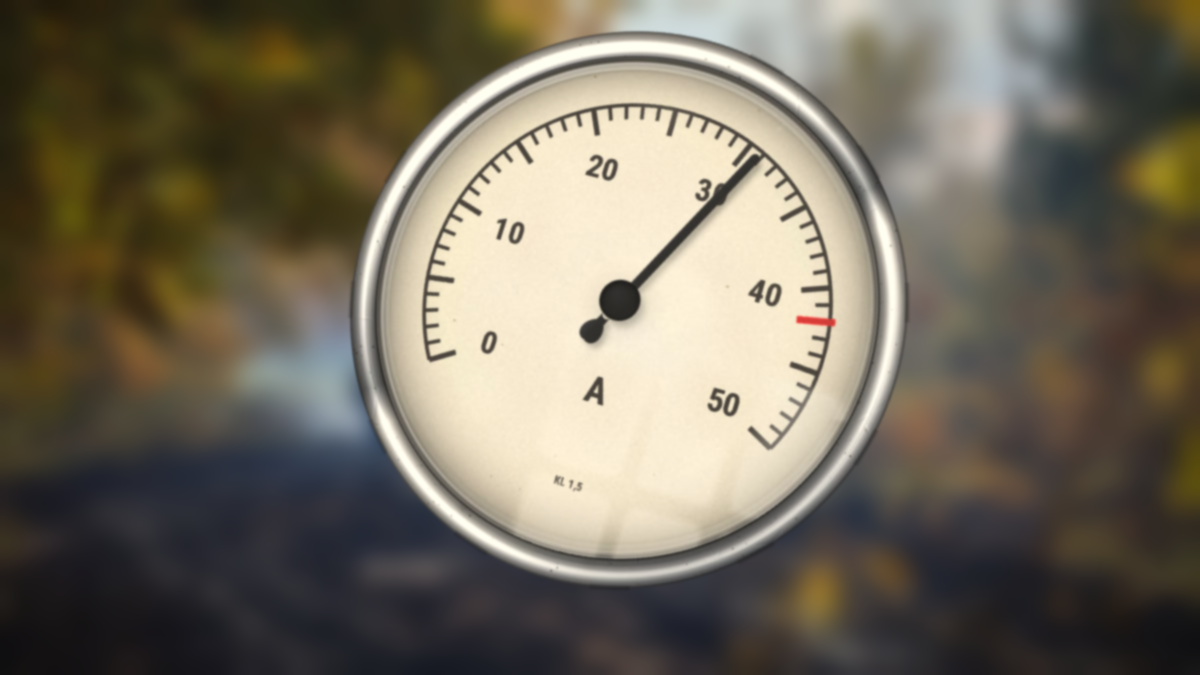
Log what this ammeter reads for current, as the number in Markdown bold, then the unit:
**31** A
